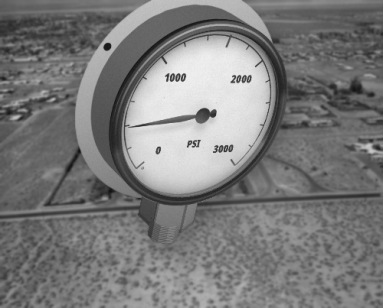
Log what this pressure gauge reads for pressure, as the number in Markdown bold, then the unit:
**400** psi
